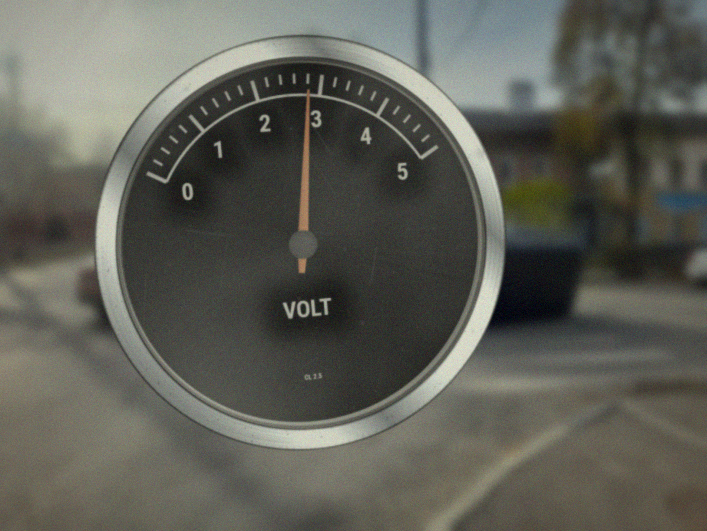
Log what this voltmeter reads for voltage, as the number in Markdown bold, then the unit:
**2.8** V
